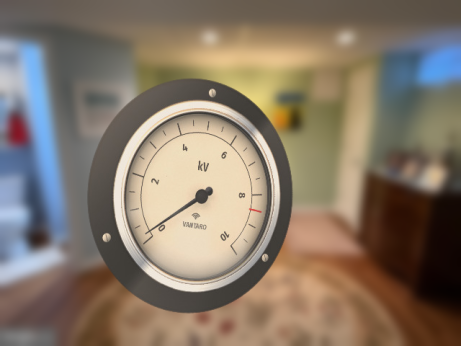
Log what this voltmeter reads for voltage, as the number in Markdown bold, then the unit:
**0.25** kV
